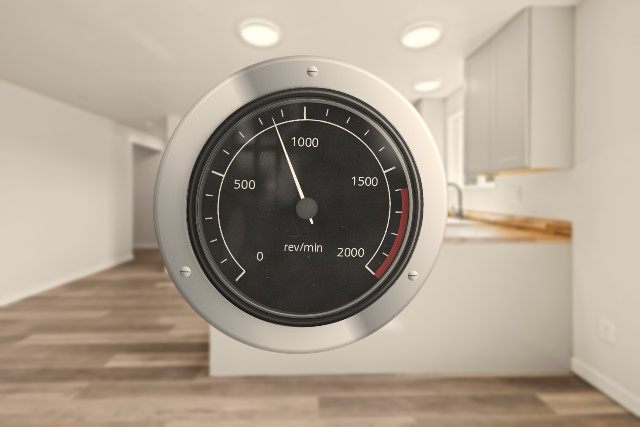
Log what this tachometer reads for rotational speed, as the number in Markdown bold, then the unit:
**850** rpm
